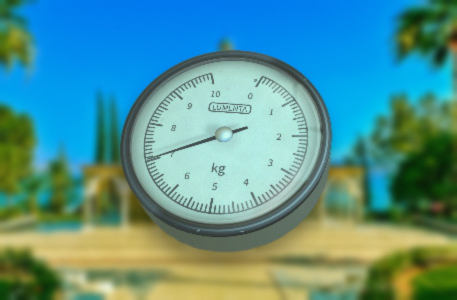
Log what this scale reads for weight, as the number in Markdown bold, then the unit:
**7** kg
